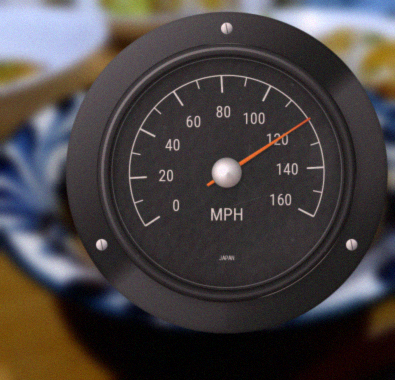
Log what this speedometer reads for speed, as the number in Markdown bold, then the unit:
**120** mph
